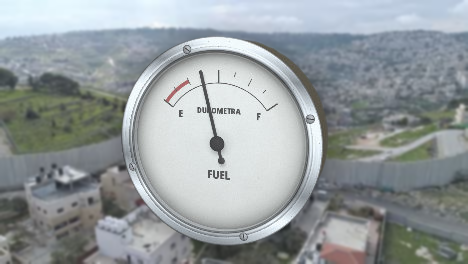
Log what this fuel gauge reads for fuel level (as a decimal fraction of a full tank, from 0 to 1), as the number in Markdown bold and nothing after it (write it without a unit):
**0.375**
